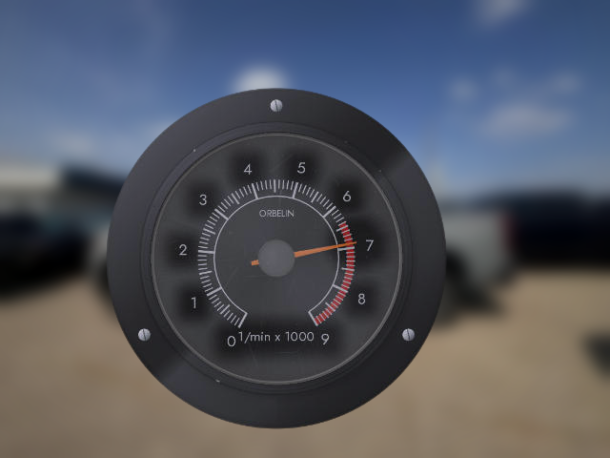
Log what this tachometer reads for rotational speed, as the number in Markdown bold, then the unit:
**6900** rpm
